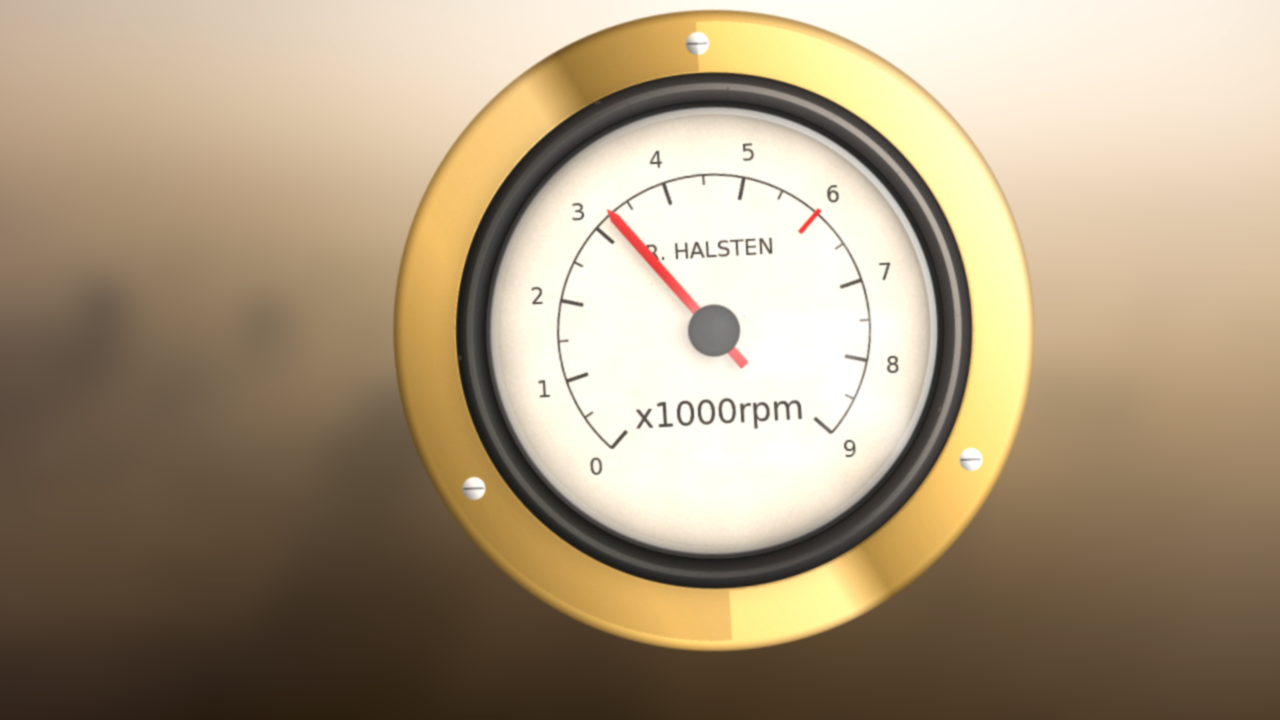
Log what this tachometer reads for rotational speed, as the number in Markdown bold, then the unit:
**3250** rpm
